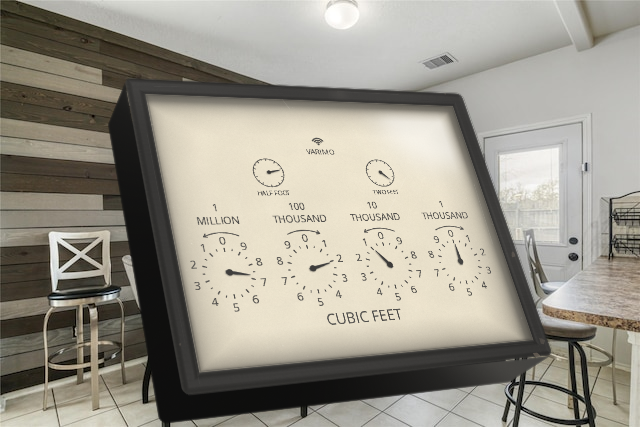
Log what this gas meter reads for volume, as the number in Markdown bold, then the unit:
**721000** ft³
